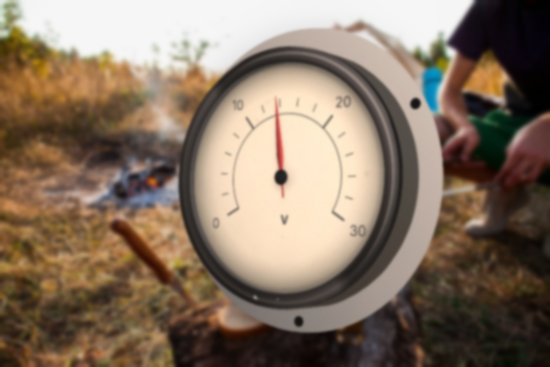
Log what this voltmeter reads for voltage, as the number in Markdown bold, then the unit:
**14** V
